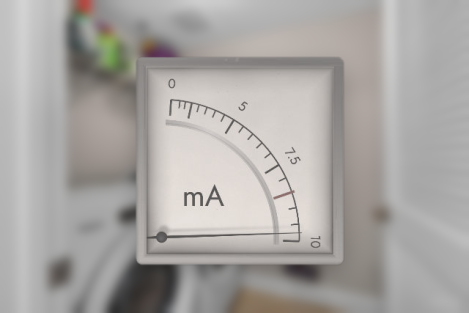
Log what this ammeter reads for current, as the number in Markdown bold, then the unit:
**9.75** mA
